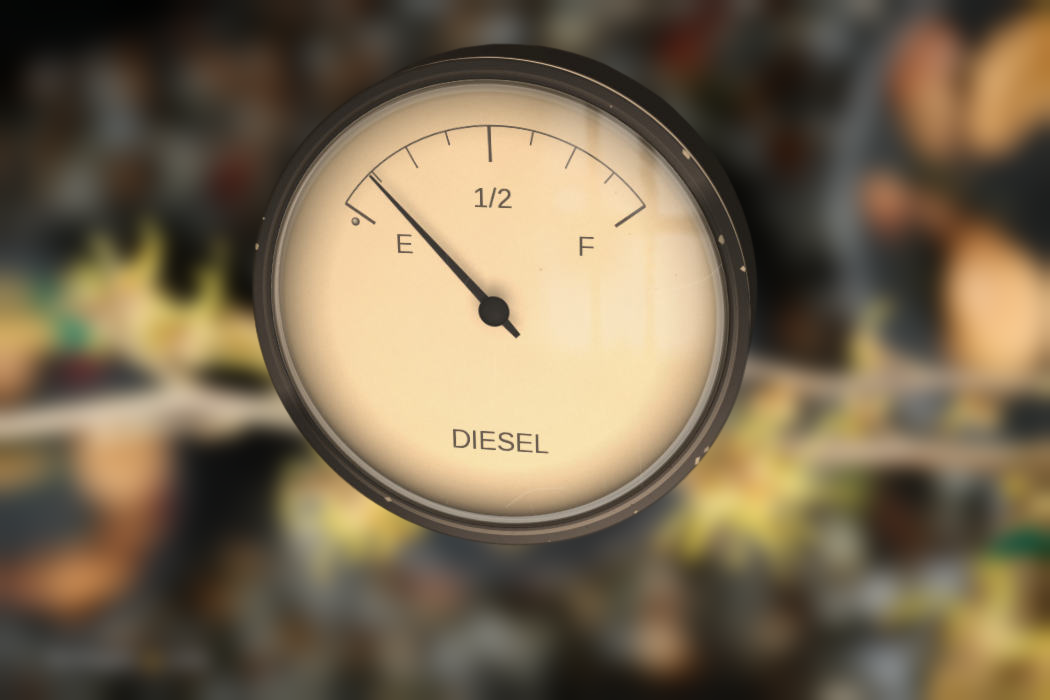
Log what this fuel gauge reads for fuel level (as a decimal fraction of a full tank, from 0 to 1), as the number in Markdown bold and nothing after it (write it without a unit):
**0.125**
